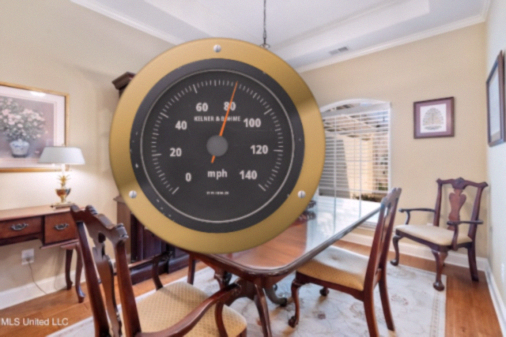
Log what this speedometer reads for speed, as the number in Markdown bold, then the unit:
**80** mph
